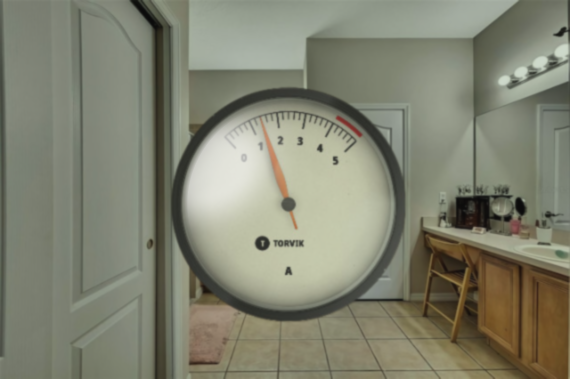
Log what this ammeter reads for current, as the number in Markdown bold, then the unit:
**1.4** A
